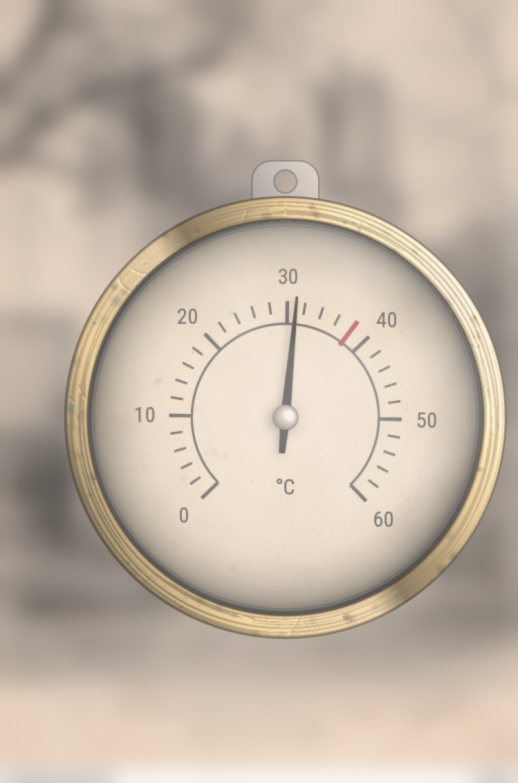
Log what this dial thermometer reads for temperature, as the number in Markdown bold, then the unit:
**31** °C
